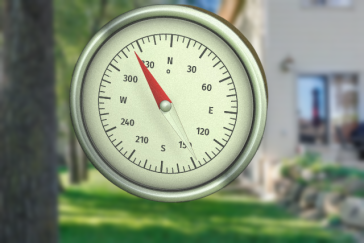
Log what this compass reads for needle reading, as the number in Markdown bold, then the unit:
**325** °
